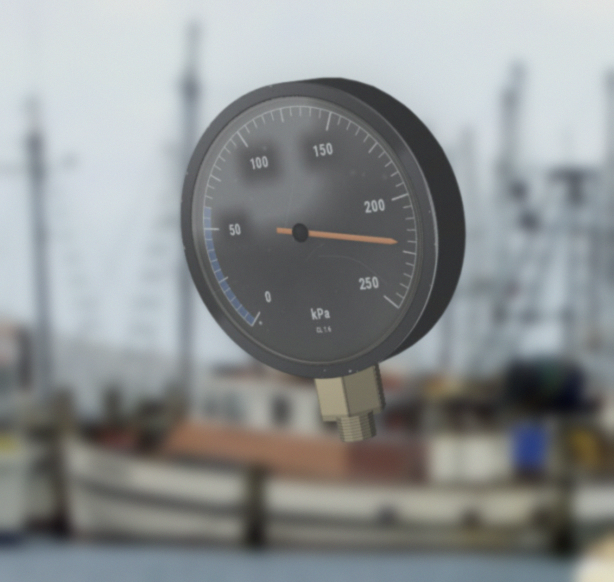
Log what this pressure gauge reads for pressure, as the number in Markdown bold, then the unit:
**220** kPa
